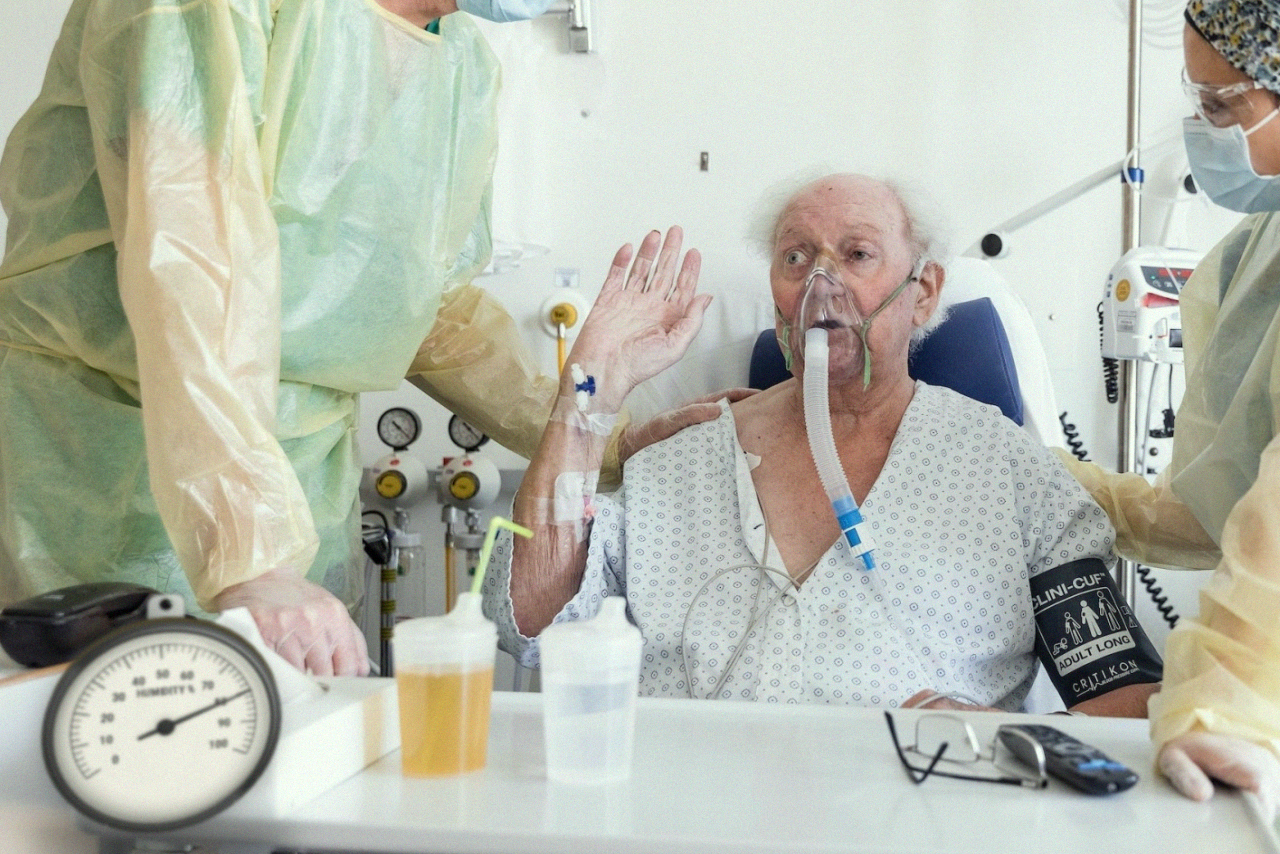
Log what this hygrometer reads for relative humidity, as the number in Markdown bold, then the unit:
**80** %
